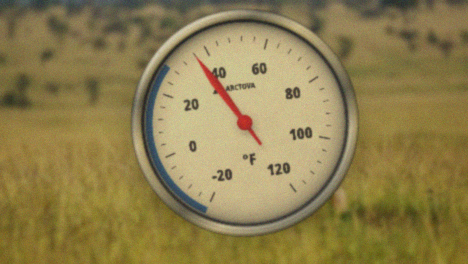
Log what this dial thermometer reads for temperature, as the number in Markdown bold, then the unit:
**36** °F
